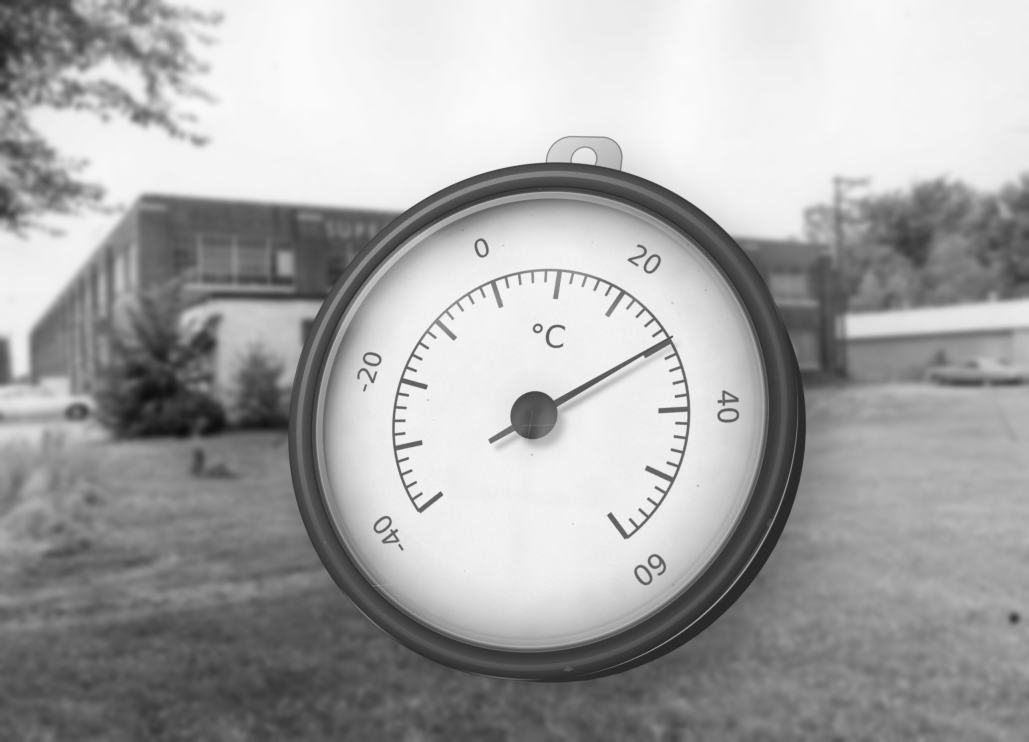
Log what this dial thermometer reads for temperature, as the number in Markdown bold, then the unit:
**30** °C
